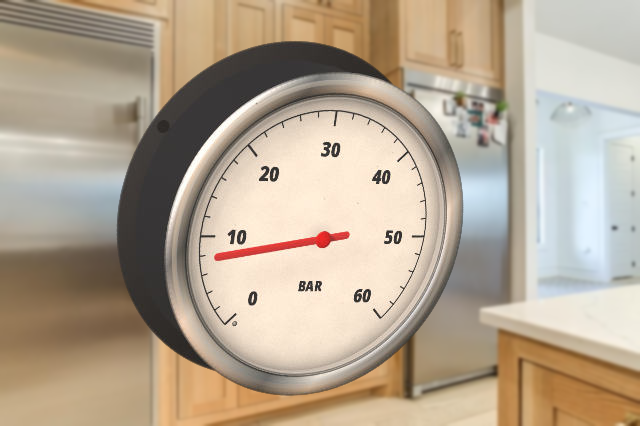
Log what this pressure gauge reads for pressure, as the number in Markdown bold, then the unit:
**8** bar
